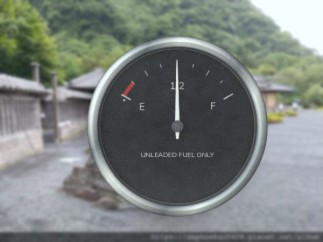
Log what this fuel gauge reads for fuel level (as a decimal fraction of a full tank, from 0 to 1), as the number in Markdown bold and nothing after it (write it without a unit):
**0.5**
